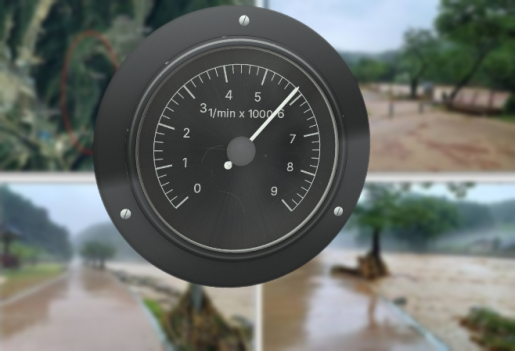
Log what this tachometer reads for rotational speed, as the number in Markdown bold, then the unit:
**5800** rpm
